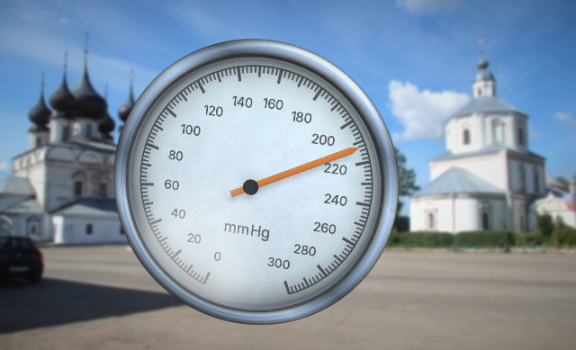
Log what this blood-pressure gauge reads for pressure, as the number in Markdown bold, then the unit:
**212** mmHg
